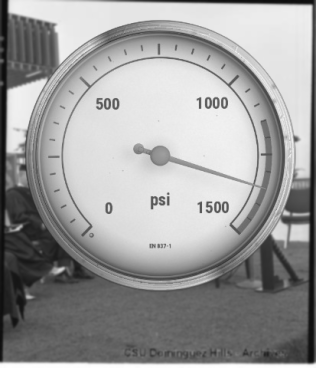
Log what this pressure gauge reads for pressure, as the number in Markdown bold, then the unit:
**1350** psi
